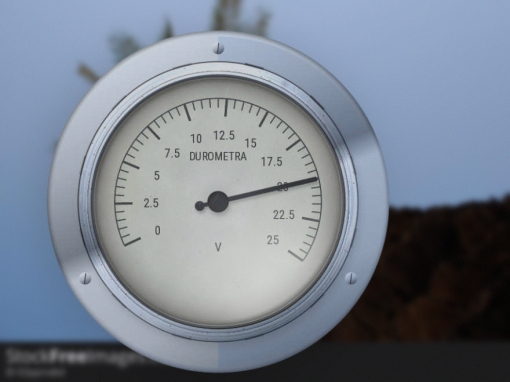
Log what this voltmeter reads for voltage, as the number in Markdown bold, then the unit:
**20** V
